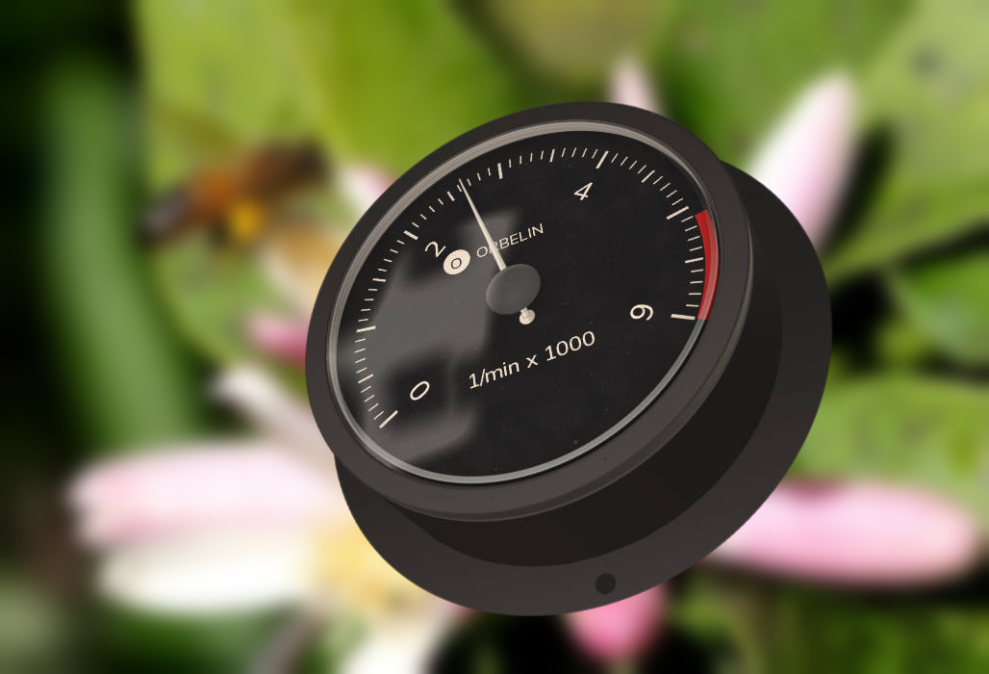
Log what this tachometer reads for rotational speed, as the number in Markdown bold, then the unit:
**2650** rpm
